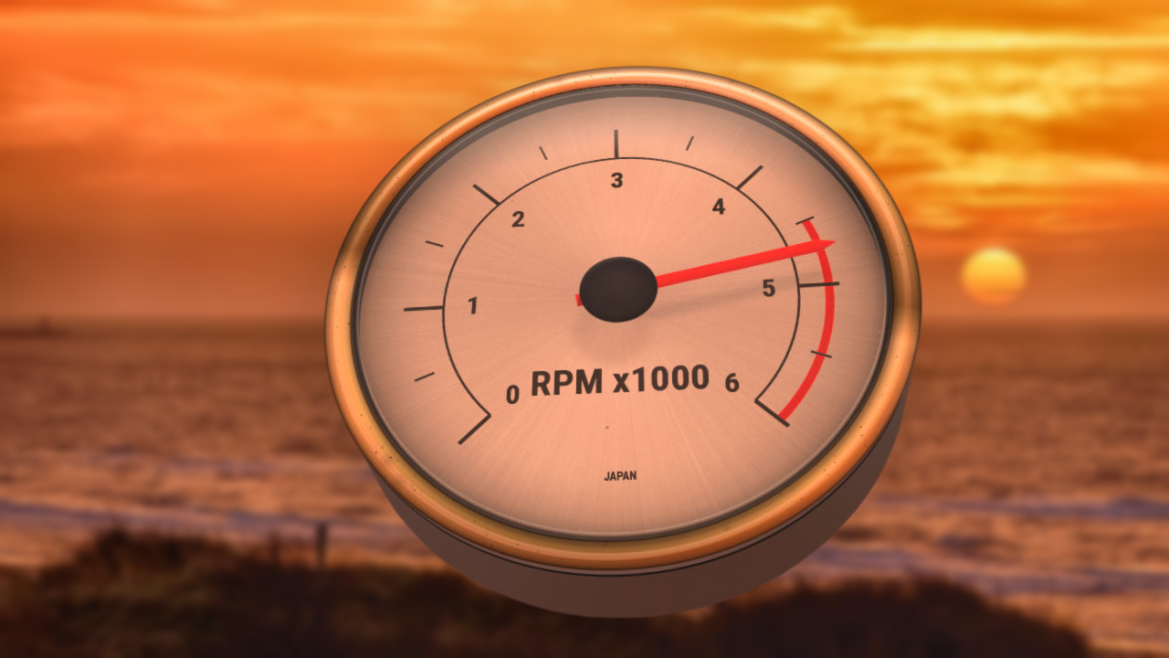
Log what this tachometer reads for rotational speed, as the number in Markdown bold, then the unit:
**4750** rpm
